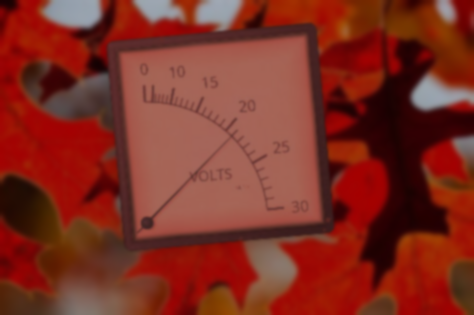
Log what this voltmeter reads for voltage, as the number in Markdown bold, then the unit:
**21** V
